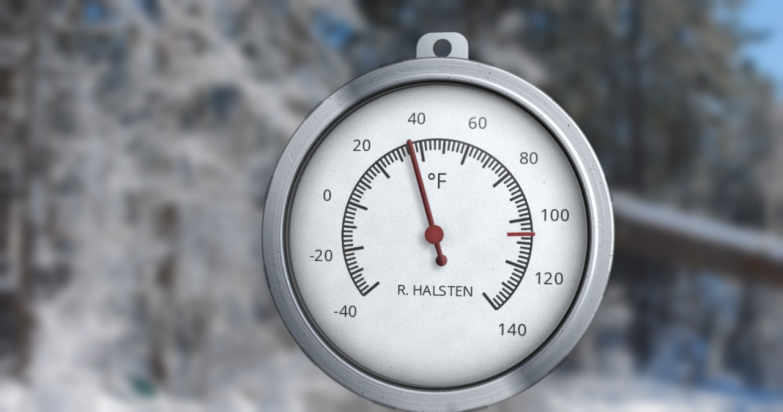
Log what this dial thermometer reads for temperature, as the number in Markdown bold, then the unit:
**36** °F
